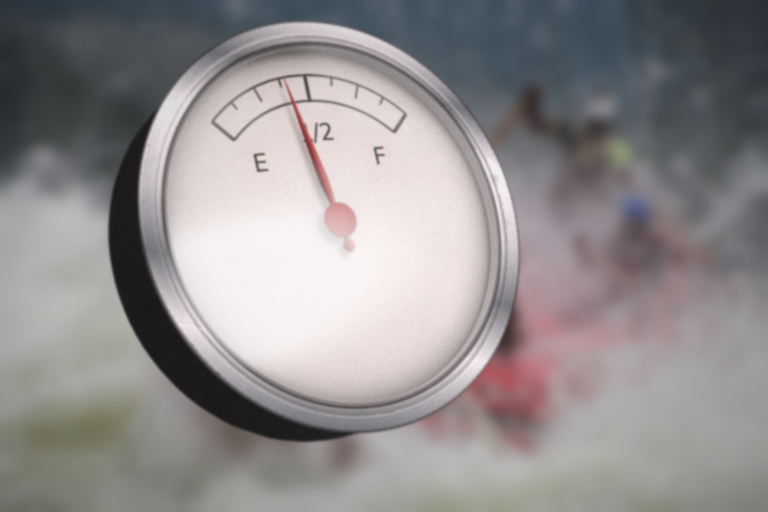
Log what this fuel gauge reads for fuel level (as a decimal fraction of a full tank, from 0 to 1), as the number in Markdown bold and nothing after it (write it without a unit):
**0.375**
